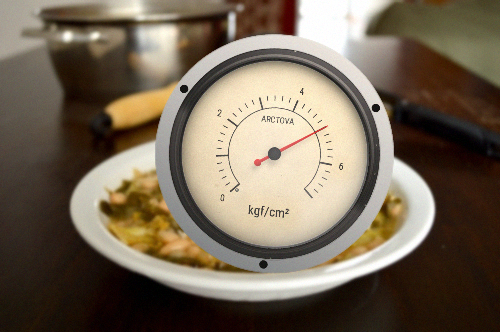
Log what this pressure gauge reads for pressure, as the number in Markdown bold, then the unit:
**5** kg/cm²
